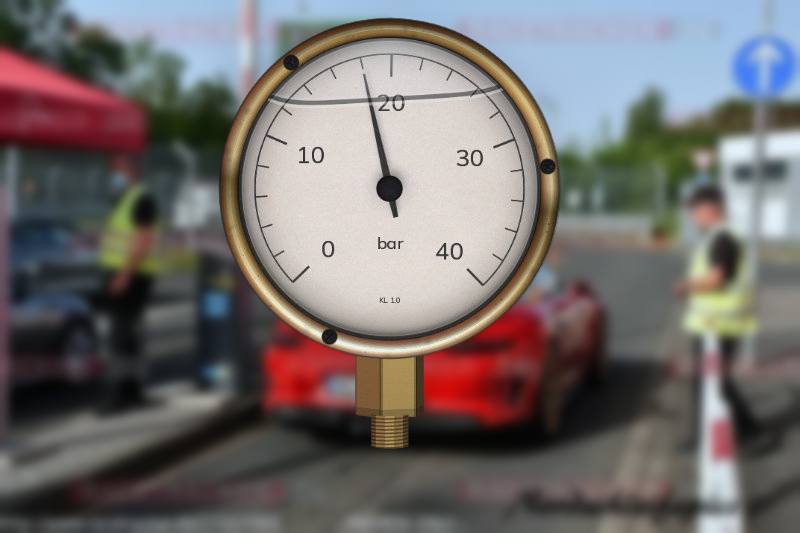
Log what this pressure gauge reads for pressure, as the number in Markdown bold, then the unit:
**18** bar
